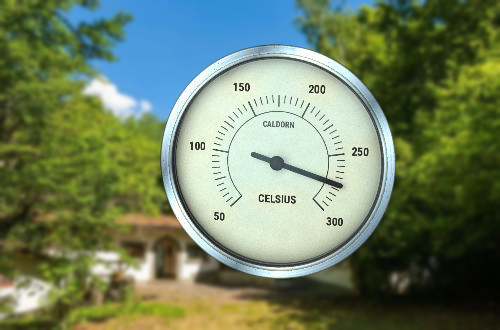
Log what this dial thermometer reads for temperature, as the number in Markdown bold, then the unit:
**275** °C
